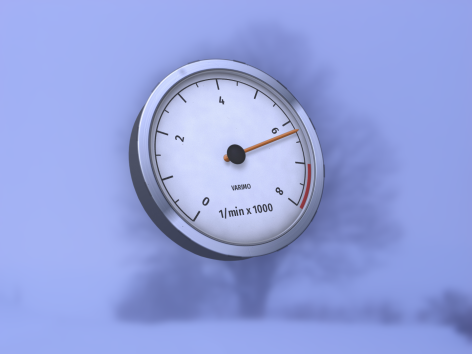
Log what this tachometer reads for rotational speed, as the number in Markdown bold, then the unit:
**6250** rpm
